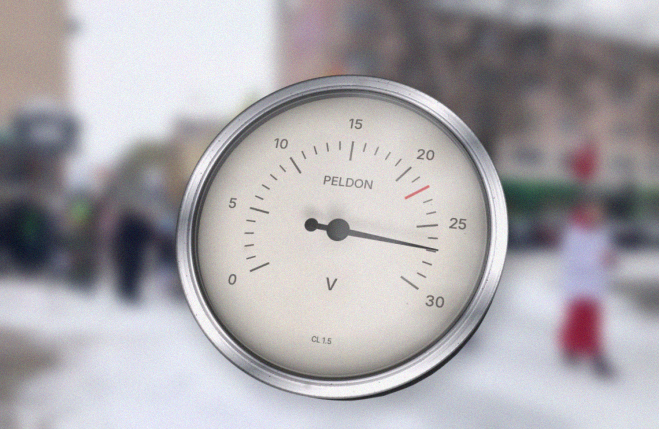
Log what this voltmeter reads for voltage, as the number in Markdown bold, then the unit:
**27** V
